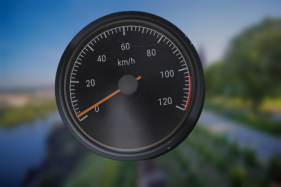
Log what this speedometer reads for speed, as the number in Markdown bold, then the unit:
**2** km/h
